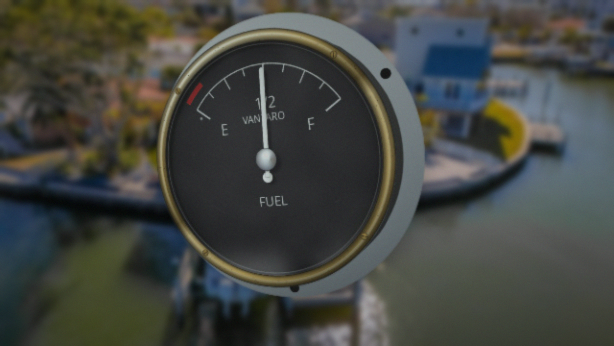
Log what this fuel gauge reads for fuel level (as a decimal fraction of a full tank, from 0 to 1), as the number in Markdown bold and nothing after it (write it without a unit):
**0.5**
